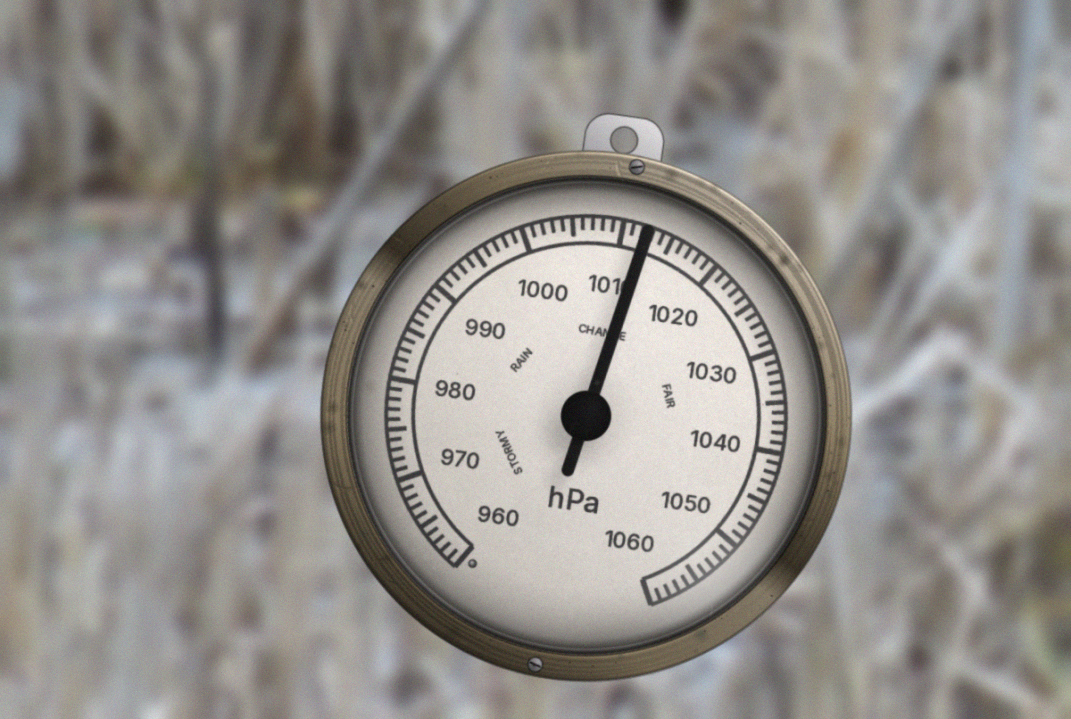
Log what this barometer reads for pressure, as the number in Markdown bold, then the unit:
**1012.5** hPa
